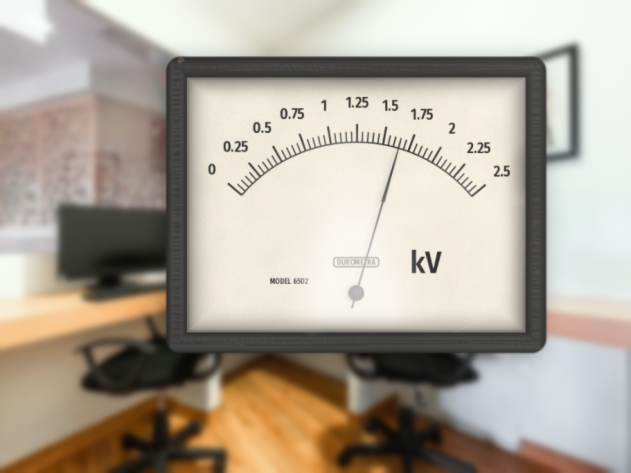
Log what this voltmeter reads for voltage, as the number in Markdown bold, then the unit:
**1.65** kV
